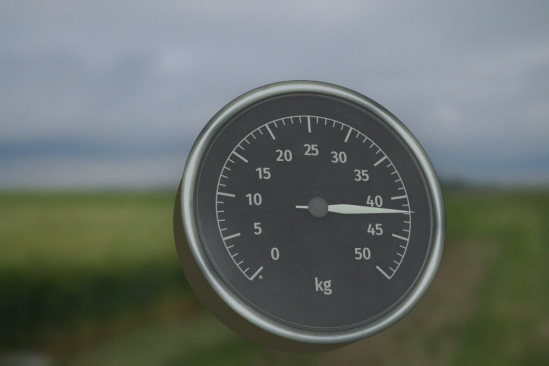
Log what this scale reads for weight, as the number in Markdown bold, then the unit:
**42** kg
